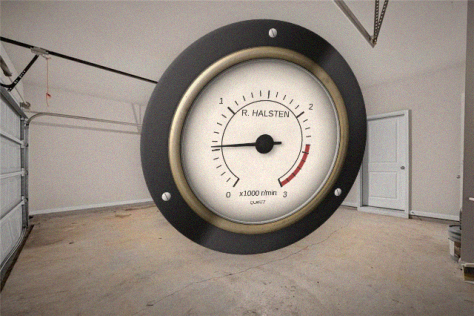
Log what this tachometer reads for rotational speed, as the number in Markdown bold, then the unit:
**550** rpm
